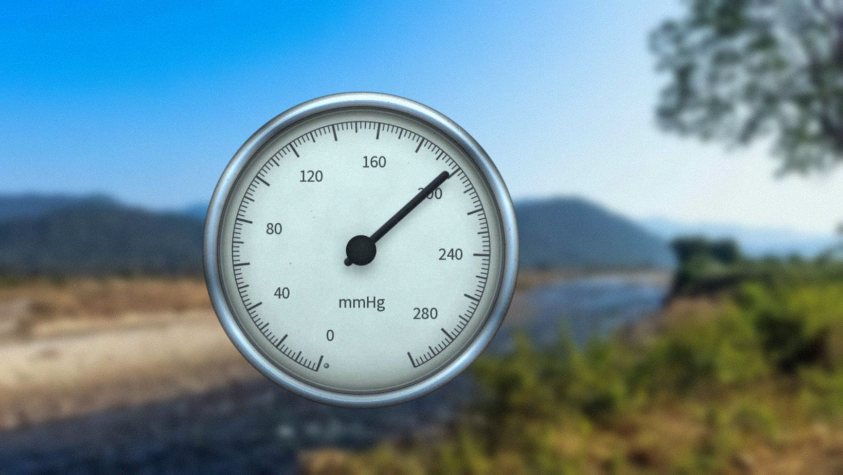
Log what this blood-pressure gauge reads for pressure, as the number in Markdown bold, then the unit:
**198** mmHg
